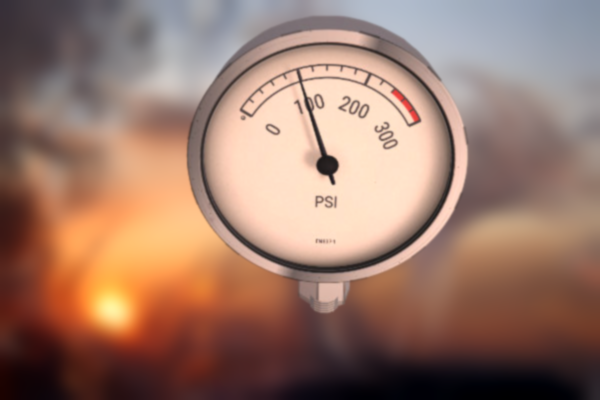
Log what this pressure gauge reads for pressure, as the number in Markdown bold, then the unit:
**100** psi
